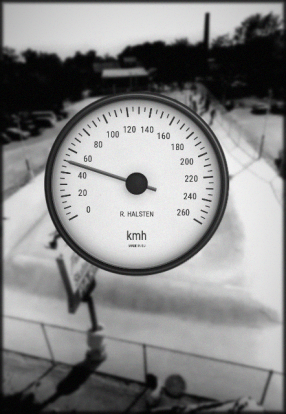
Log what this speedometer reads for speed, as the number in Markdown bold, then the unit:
**50** km/h
